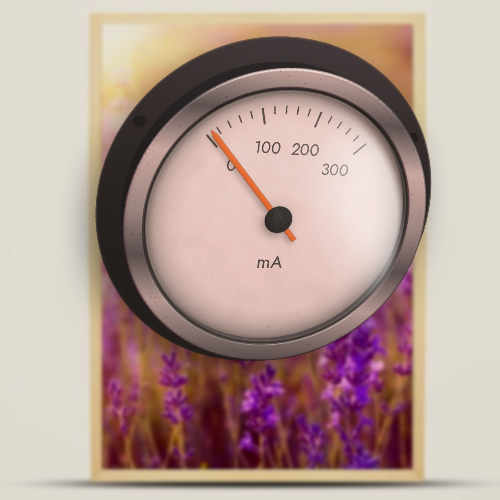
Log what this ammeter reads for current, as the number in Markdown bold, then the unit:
**10** mA
